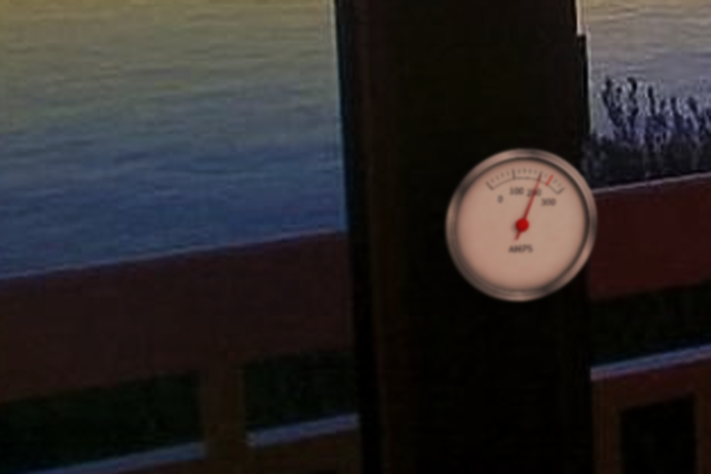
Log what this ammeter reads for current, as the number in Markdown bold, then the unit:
**200** A
